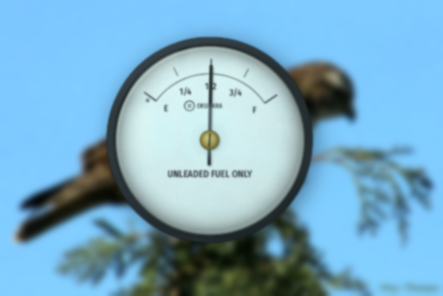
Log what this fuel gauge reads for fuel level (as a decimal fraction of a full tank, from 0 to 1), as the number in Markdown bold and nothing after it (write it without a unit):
**0.5**
